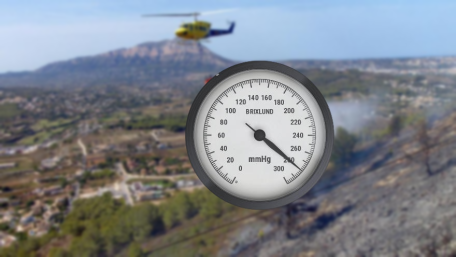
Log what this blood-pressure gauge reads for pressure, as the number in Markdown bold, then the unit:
**280** mmHg
